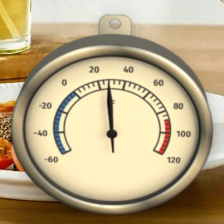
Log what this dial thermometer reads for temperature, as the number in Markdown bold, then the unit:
**28** °F
